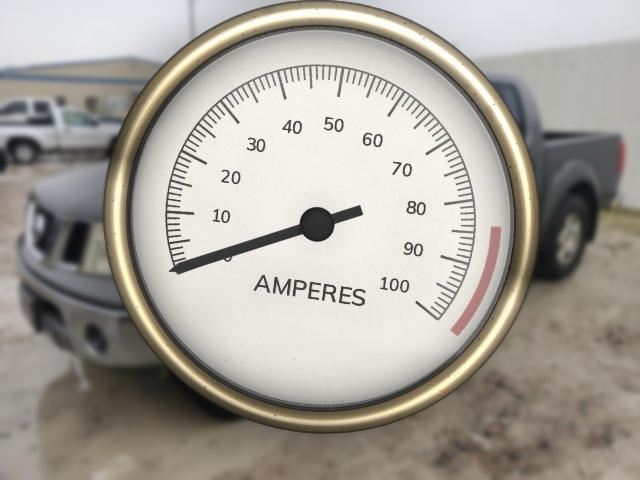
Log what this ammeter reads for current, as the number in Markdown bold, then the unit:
**1** A
